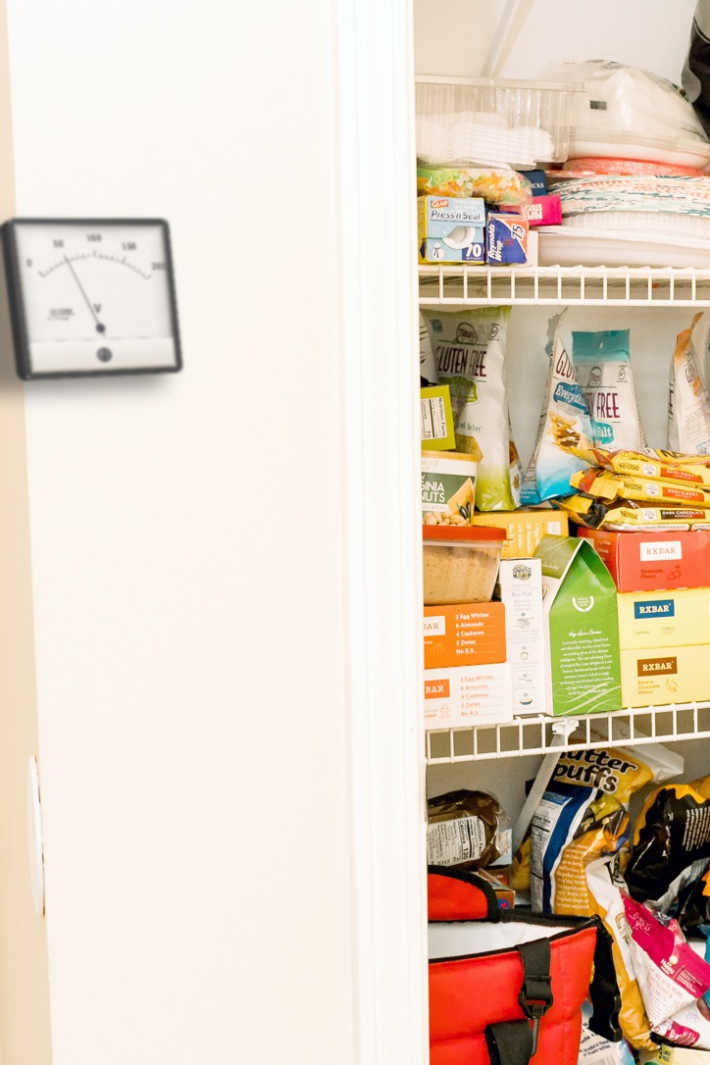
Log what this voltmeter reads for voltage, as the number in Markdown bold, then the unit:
**50** V
